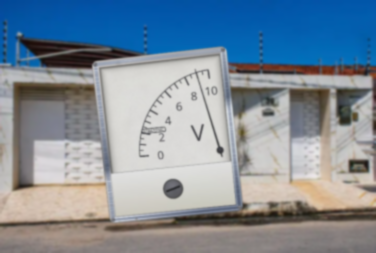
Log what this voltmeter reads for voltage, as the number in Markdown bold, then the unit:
**9** V
